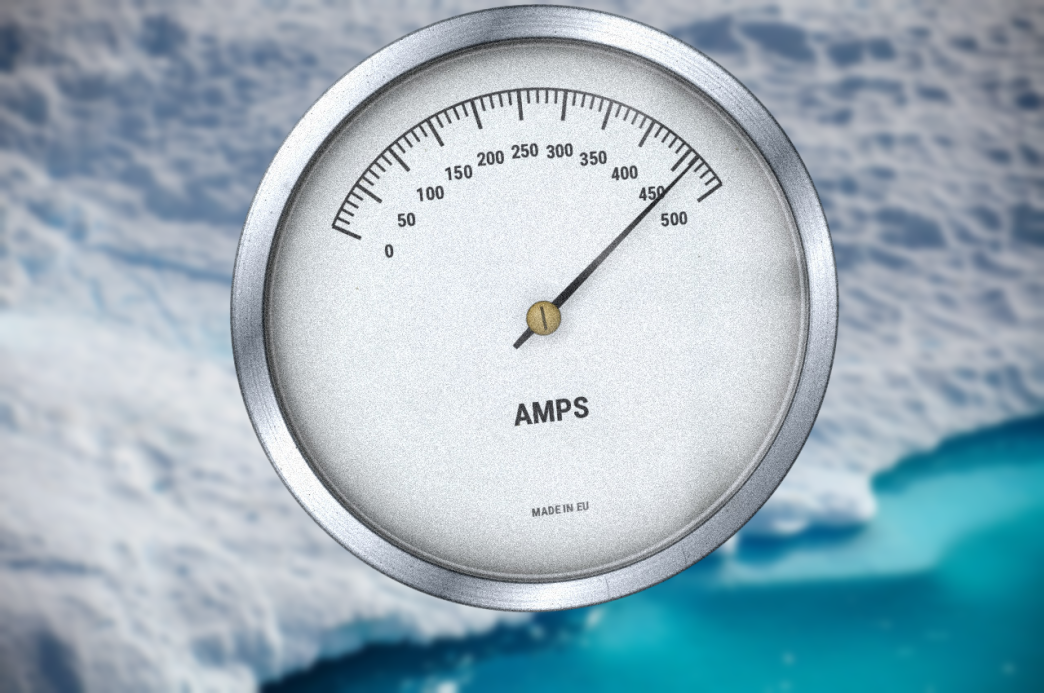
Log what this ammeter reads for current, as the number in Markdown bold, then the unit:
**460** A
